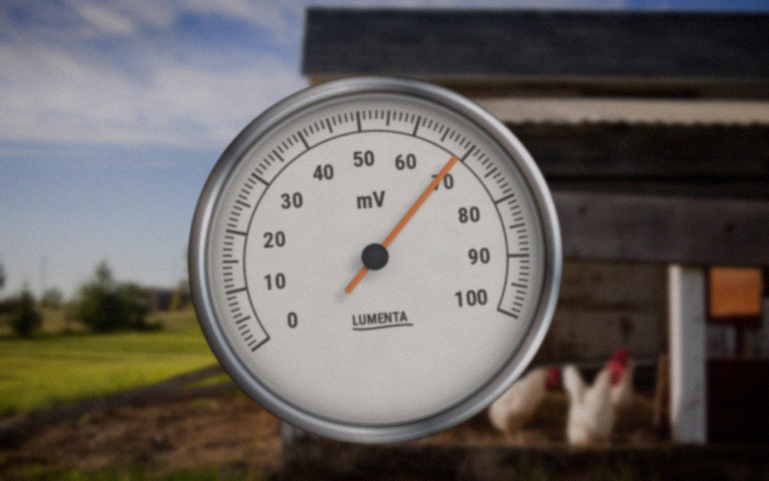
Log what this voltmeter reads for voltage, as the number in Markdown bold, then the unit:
**69** mV
